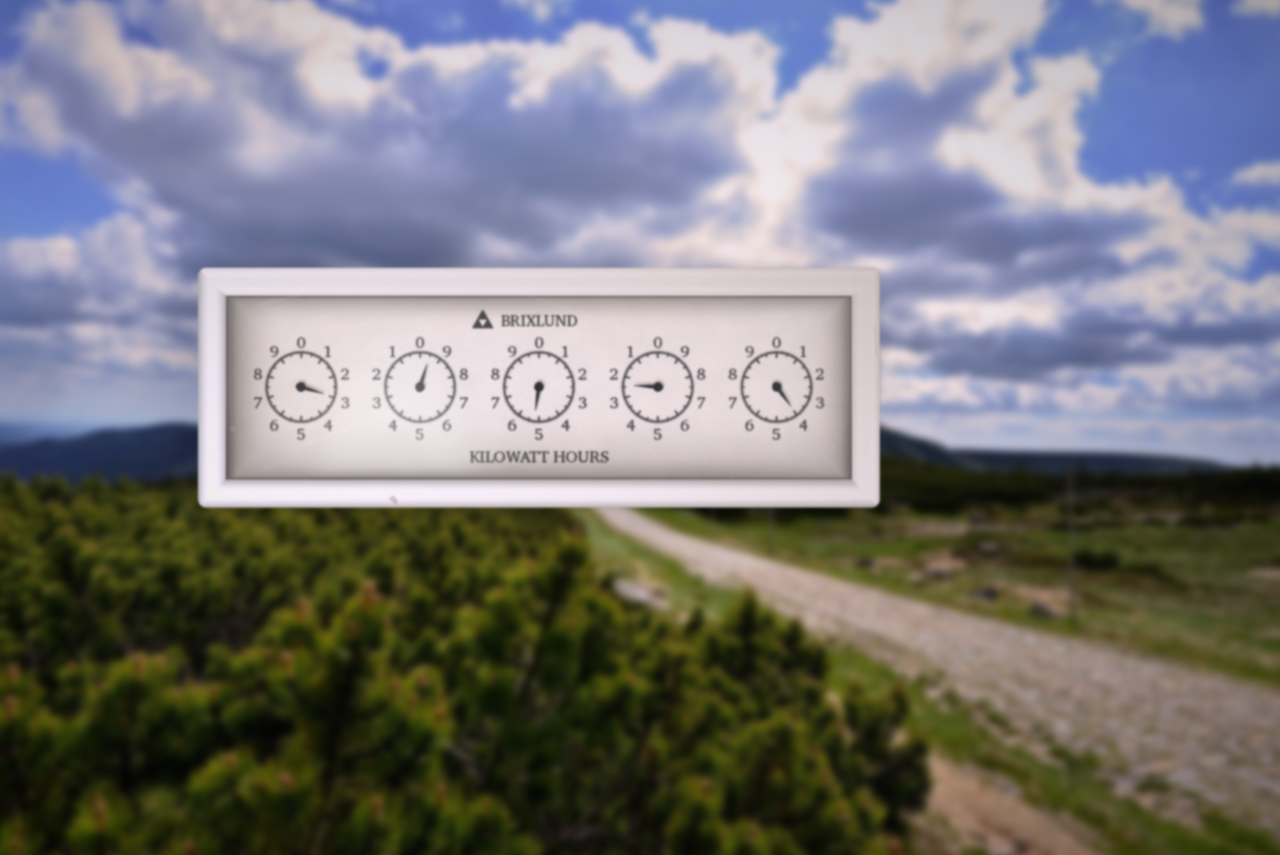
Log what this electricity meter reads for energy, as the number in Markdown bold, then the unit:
**29524** kWh
